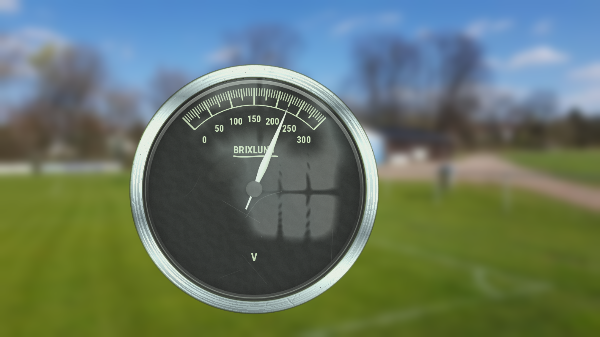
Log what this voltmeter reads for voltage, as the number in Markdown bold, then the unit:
**225** V
